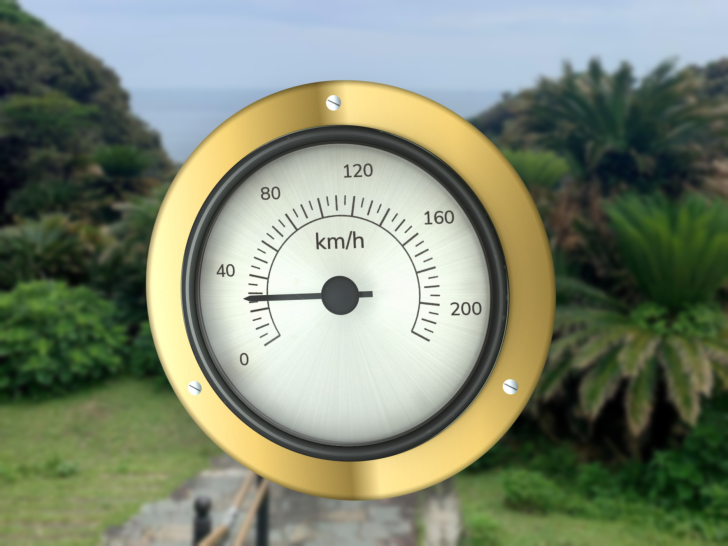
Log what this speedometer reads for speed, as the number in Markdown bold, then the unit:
**27.5** km/h
